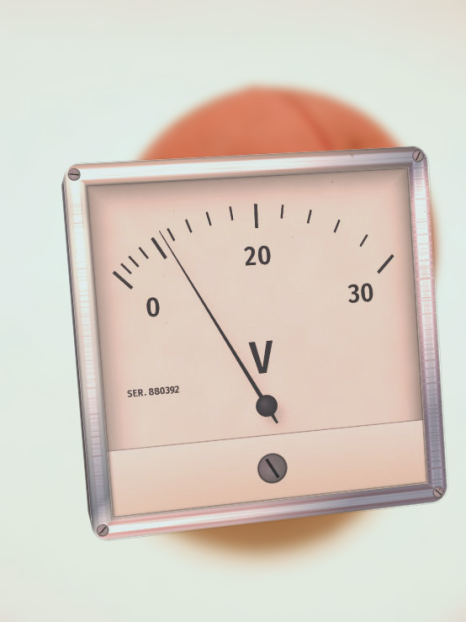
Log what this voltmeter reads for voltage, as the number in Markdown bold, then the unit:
**11** V
